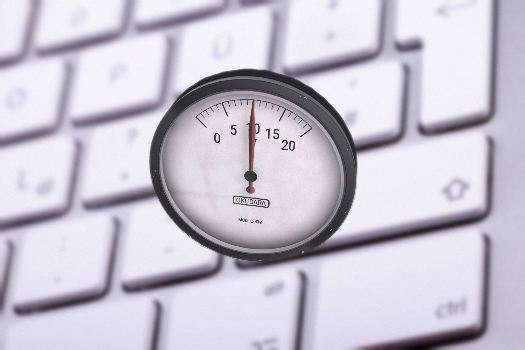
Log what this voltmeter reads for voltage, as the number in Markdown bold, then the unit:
**10** V
